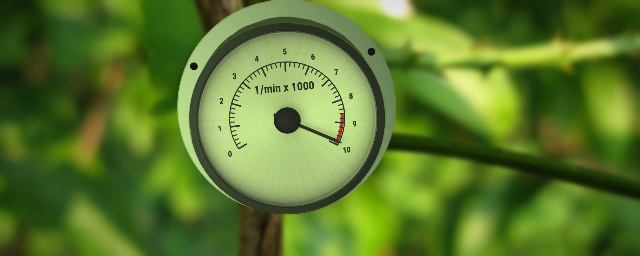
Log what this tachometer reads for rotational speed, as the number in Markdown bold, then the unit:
**9800** rpm
